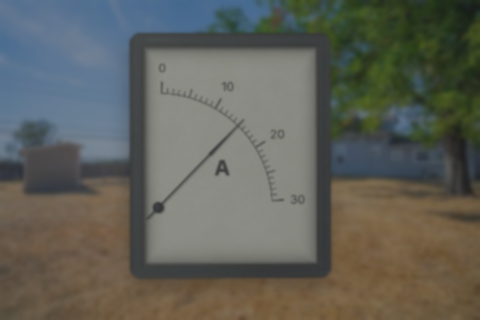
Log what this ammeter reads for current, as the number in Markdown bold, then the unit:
**15** A
